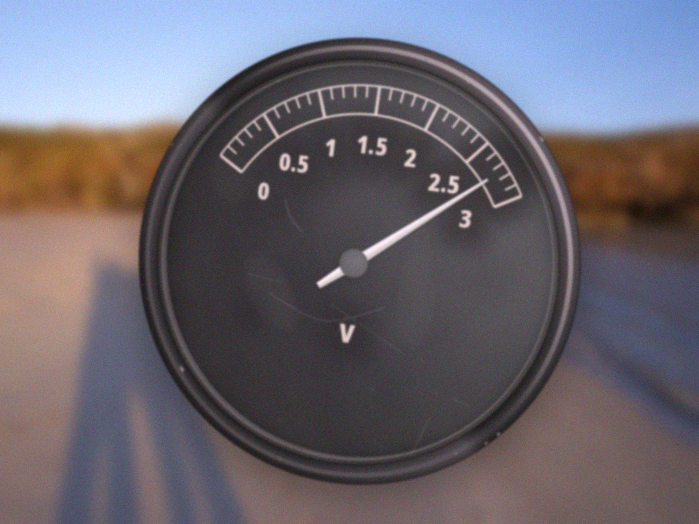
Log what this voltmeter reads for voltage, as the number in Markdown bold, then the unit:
**2.75** V
